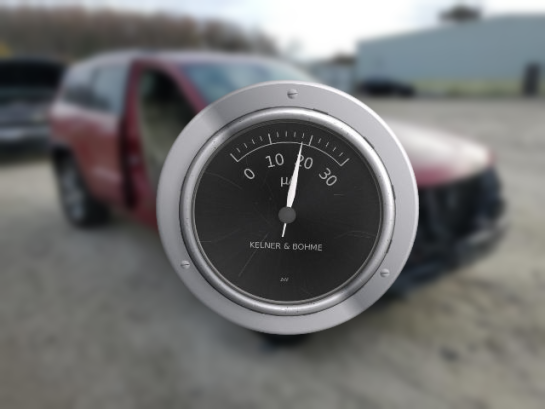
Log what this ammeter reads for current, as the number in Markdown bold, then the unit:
**18** µA
